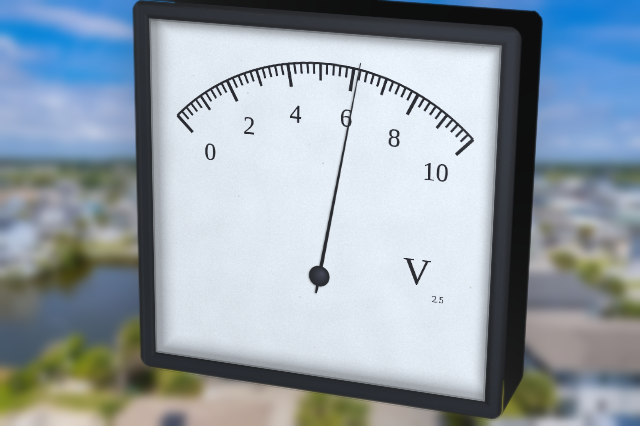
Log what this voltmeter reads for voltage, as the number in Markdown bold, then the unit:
**6.2** V
